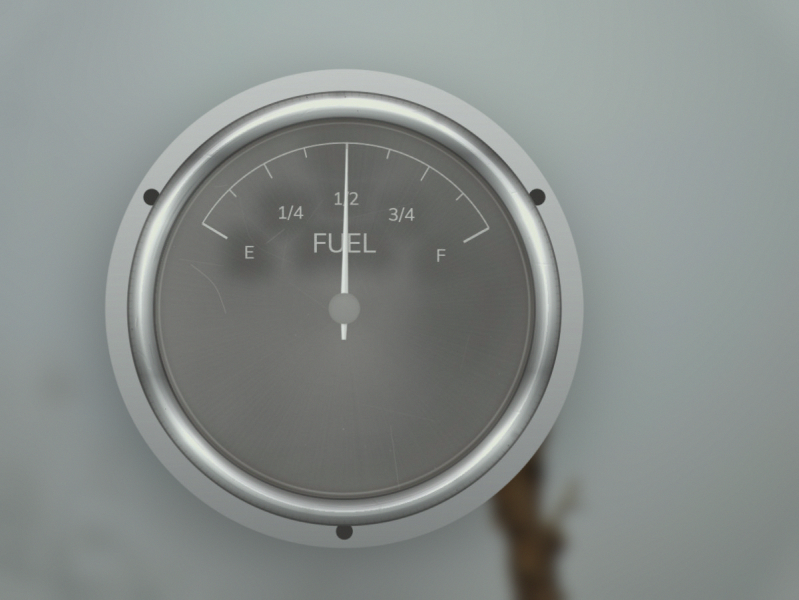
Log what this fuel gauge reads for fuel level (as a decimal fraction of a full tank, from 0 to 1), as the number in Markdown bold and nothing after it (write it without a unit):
**0.5**
